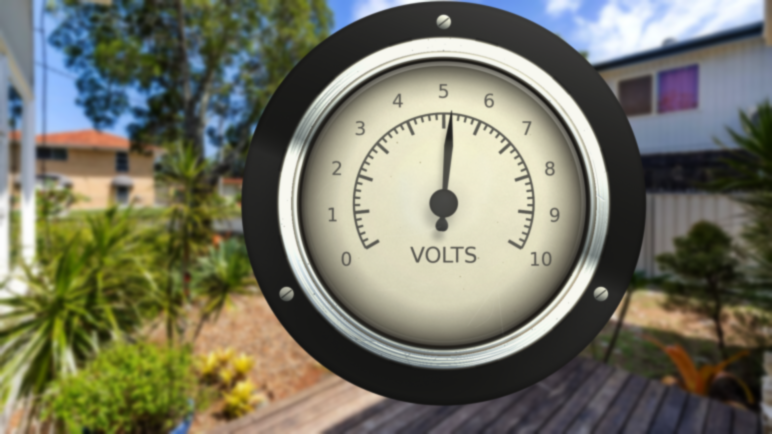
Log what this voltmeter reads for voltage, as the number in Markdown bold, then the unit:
**5.2** V
